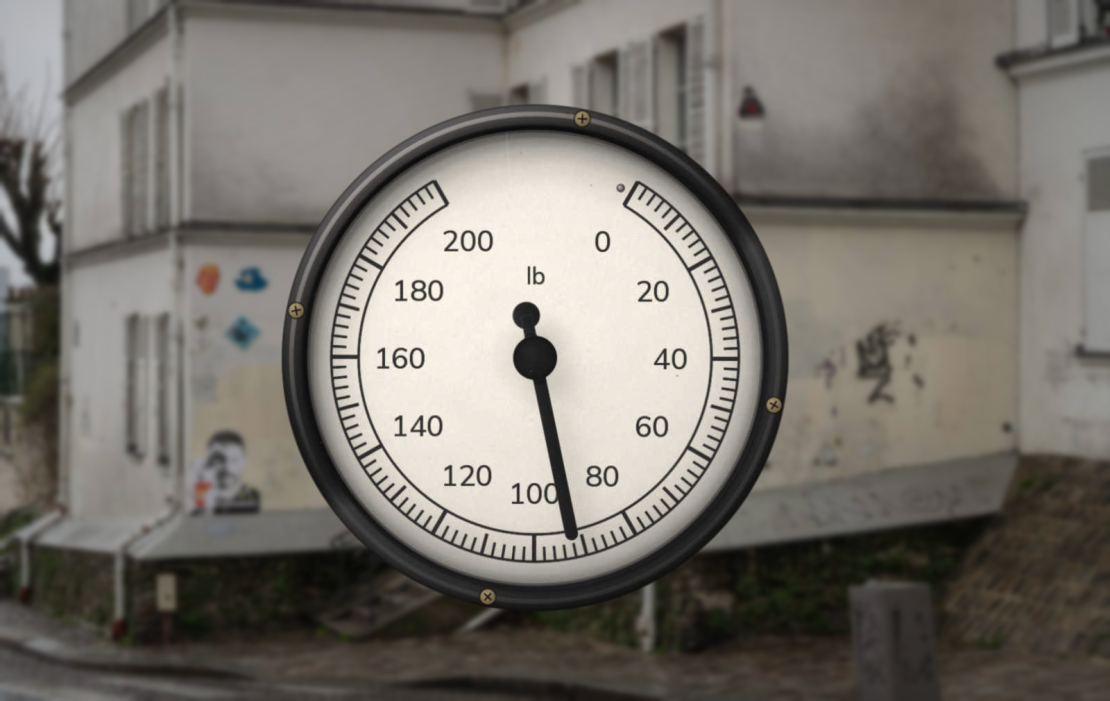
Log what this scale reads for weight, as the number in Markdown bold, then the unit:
**92** lb
